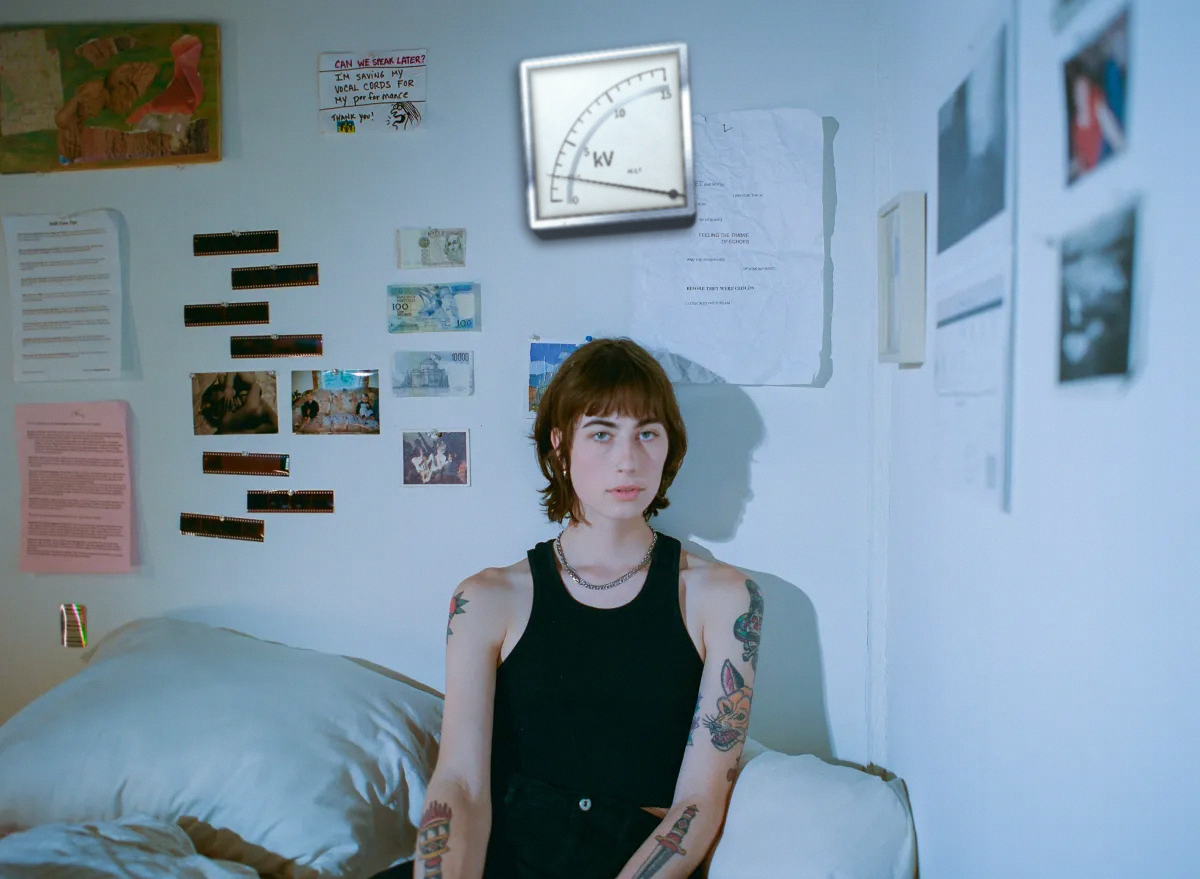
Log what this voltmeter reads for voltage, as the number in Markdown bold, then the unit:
**2** kV
